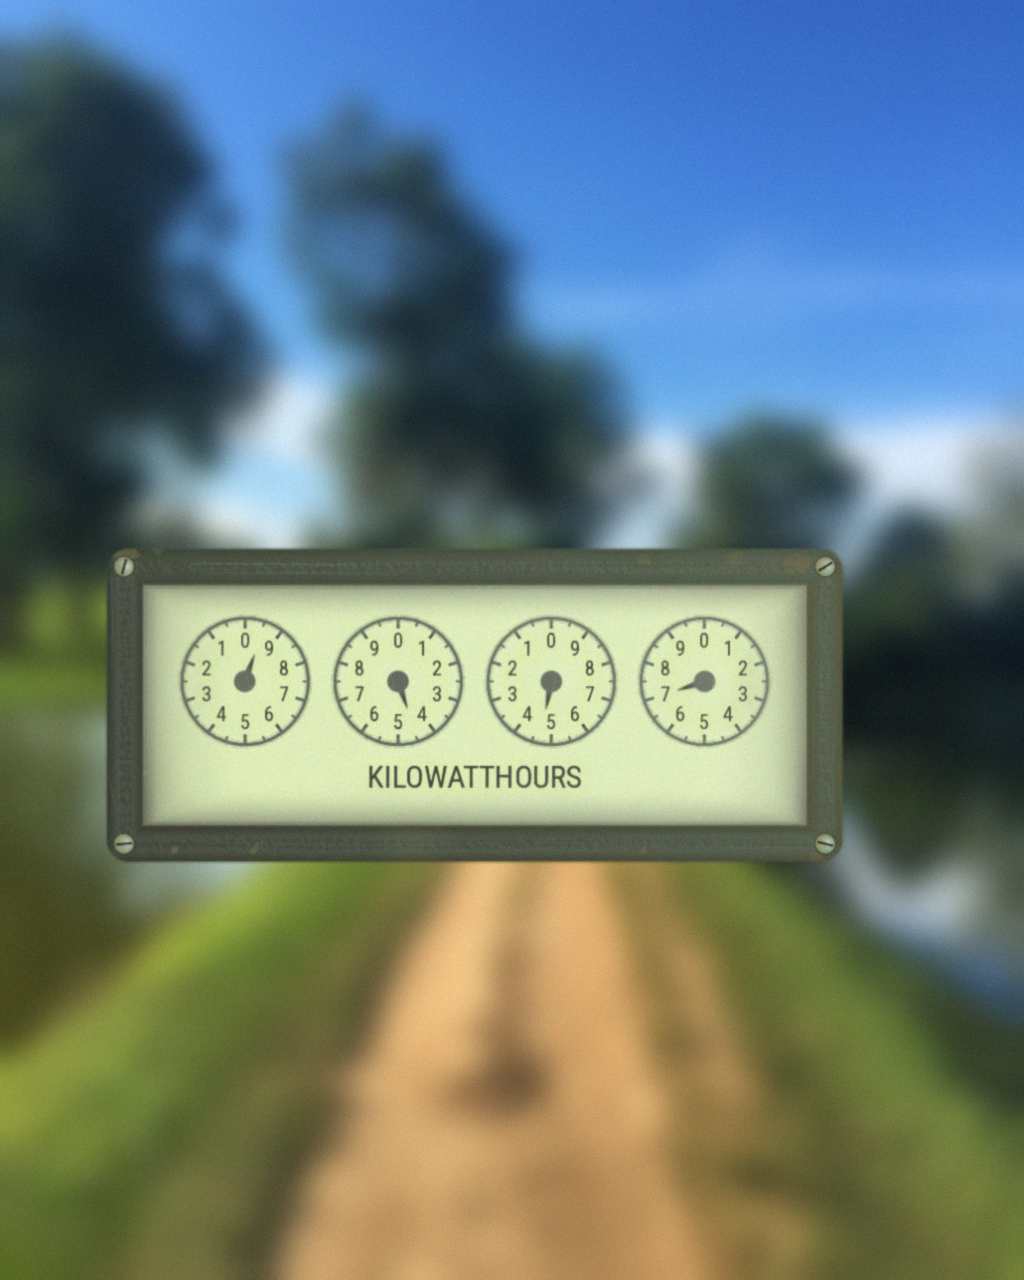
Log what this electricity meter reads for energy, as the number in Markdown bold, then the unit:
**9447** kWh
